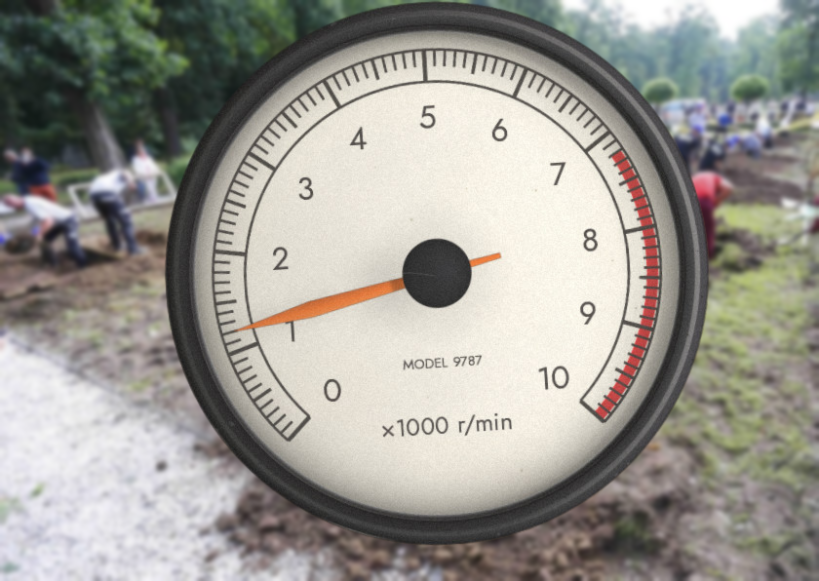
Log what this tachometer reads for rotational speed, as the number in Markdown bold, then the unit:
**1200** rpm
